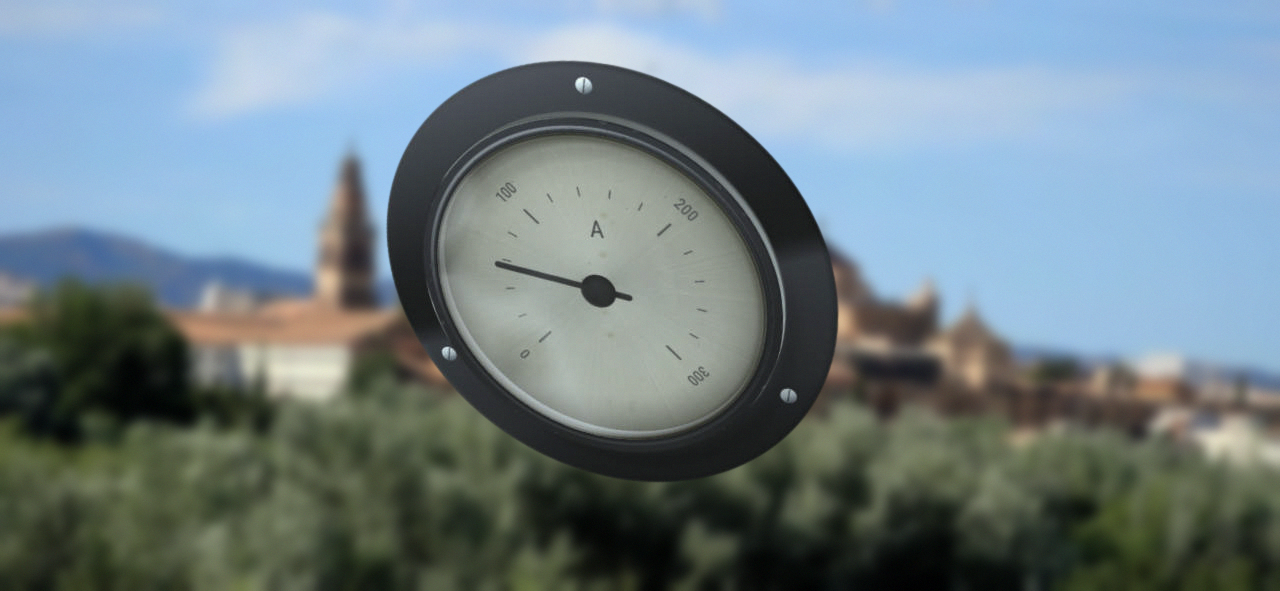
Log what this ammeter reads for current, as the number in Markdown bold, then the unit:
**60** A
